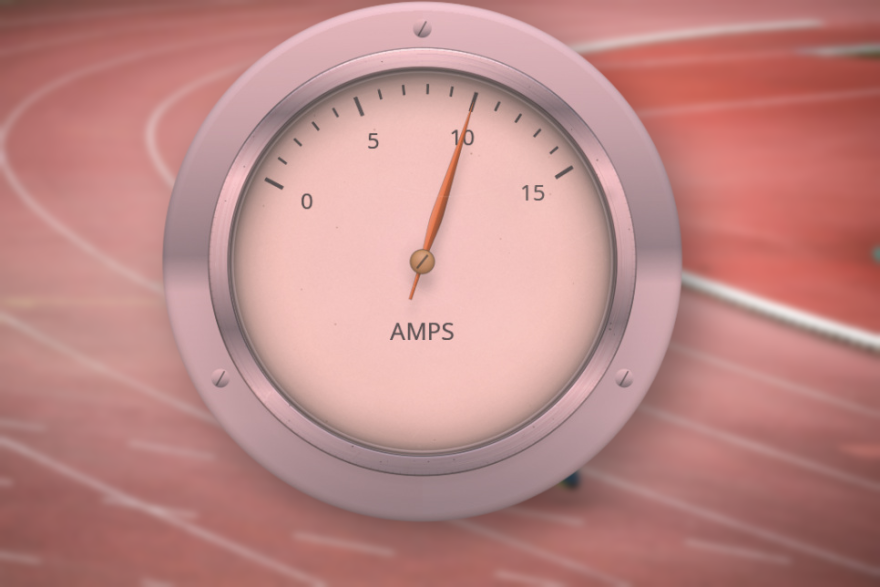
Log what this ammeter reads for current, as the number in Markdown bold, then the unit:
**10** A
